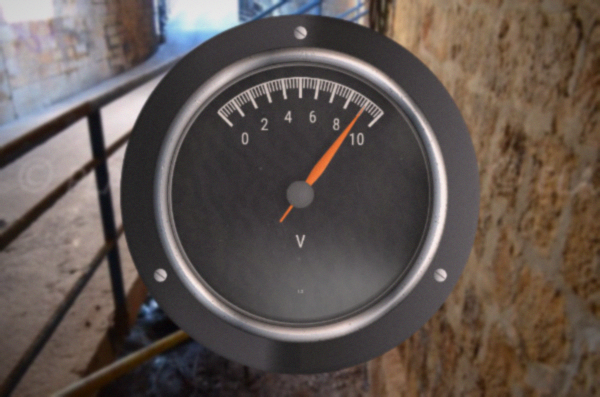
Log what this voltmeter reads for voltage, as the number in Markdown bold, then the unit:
**9** V
